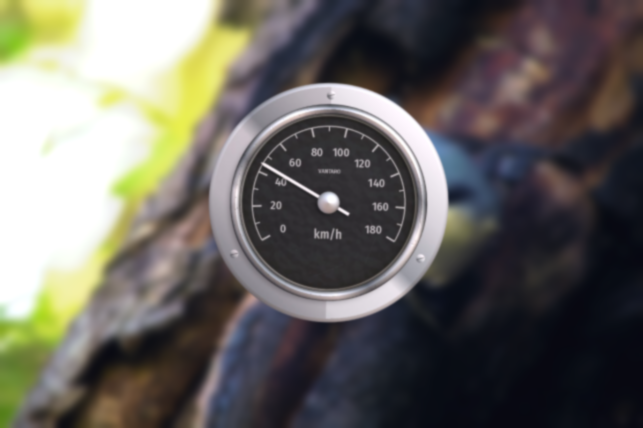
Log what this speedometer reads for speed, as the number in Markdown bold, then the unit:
**45** km/h
